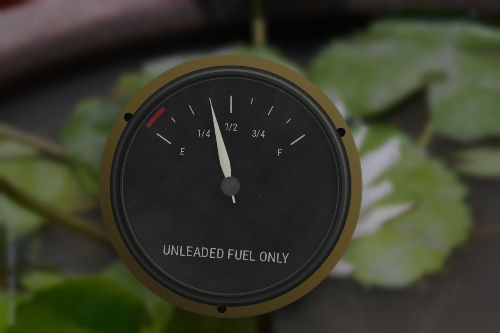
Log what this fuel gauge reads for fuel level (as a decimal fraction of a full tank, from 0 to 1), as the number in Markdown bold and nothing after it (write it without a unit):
**0.375**
